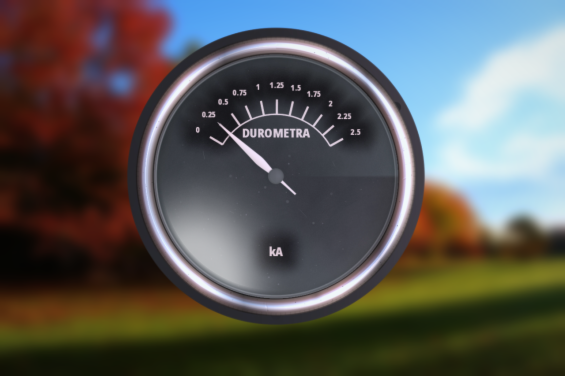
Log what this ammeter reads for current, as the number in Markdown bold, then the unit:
**0.25** kA
